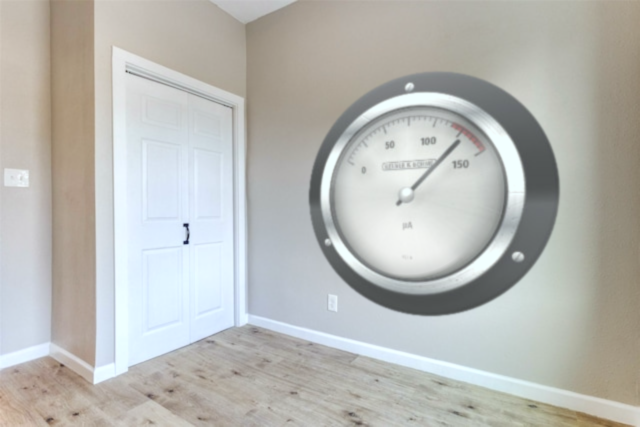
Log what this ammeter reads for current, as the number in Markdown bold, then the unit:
**130** µA
